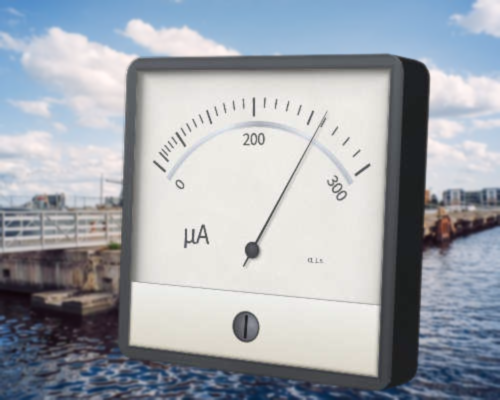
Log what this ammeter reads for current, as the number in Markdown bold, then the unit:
**260** µA
